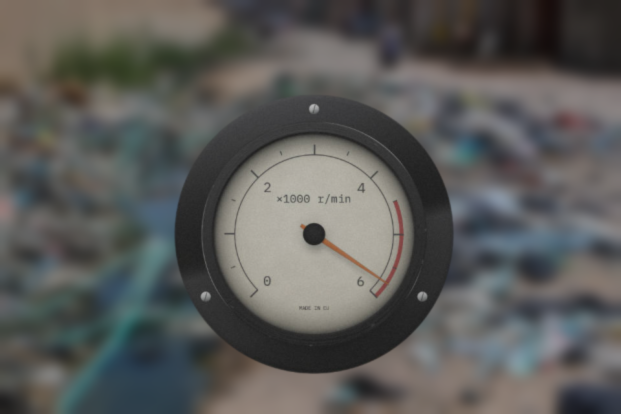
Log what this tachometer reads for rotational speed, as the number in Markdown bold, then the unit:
**5750** rpm
